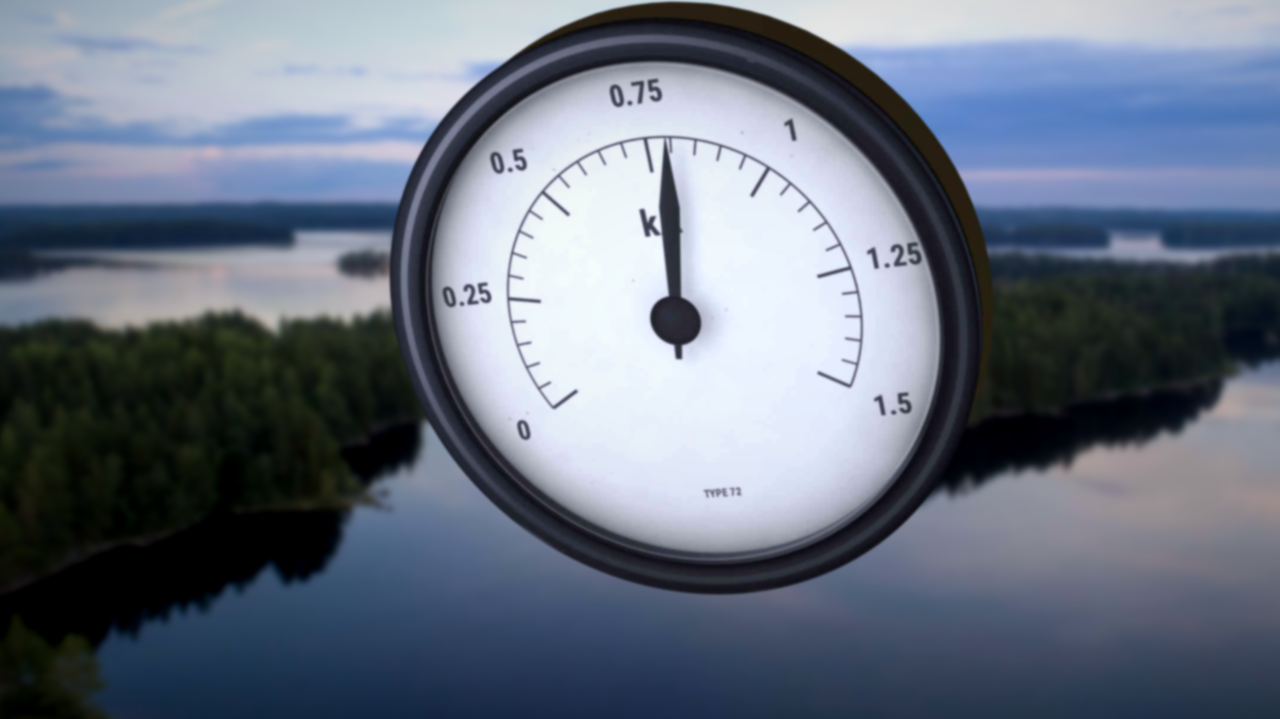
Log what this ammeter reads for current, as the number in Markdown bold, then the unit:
**0.8** kA
